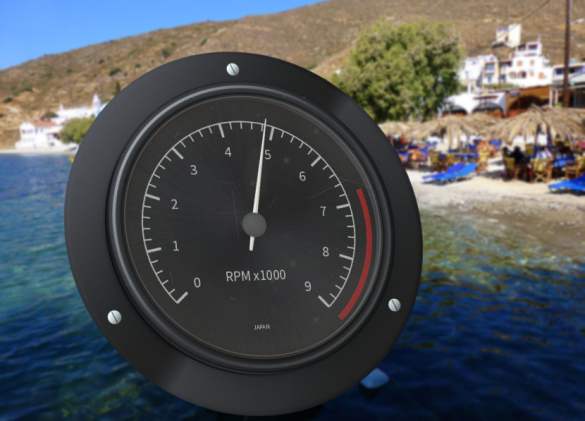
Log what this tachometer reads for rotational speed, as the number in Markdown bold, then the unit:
**4800** rpm
